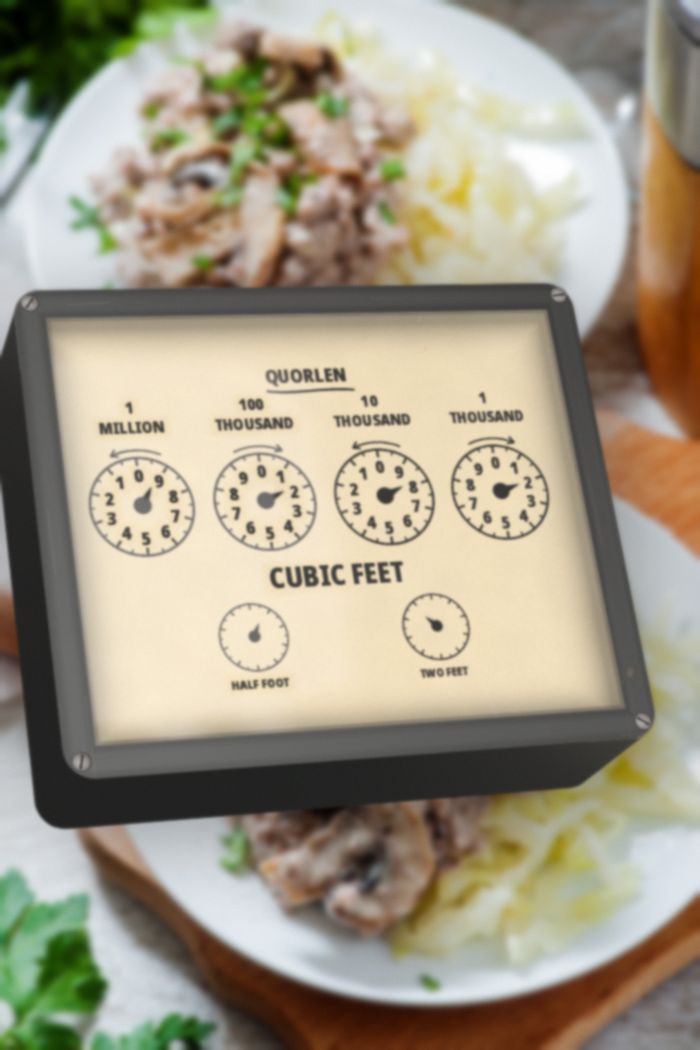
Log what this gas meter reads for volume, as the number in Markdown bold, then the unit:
**918200** ft³
